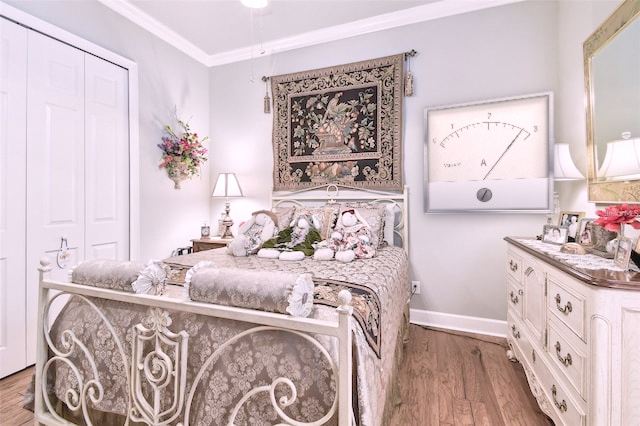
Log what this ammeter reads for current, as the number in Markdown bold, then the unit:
**2.8** A
